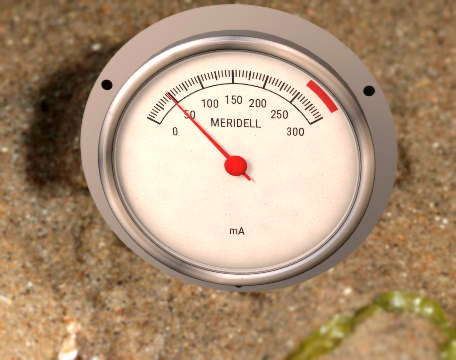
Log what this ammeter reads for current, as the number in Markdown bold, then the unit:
**50** mA
